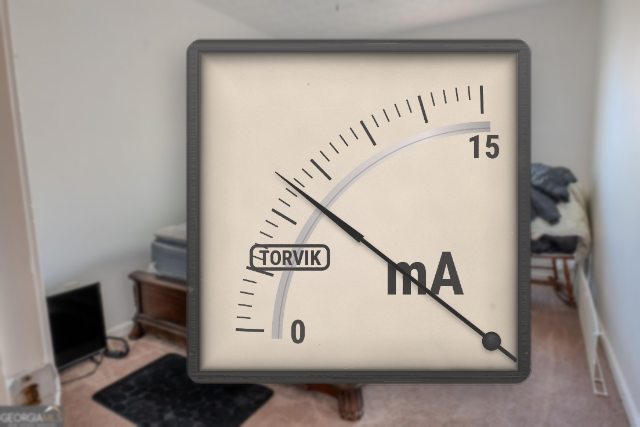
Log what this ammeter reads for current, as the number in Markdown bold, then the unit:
**6.25** mA
